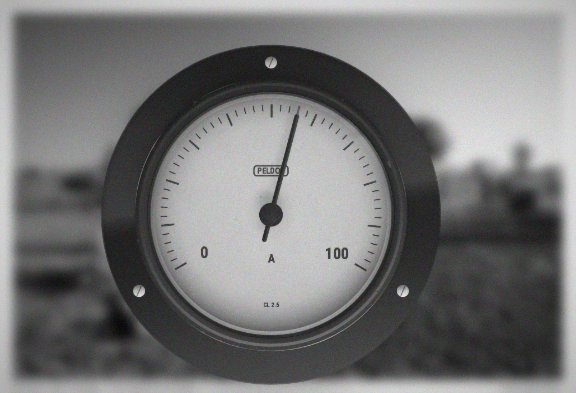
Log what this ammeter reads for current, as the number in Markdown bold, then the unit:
**56** A
